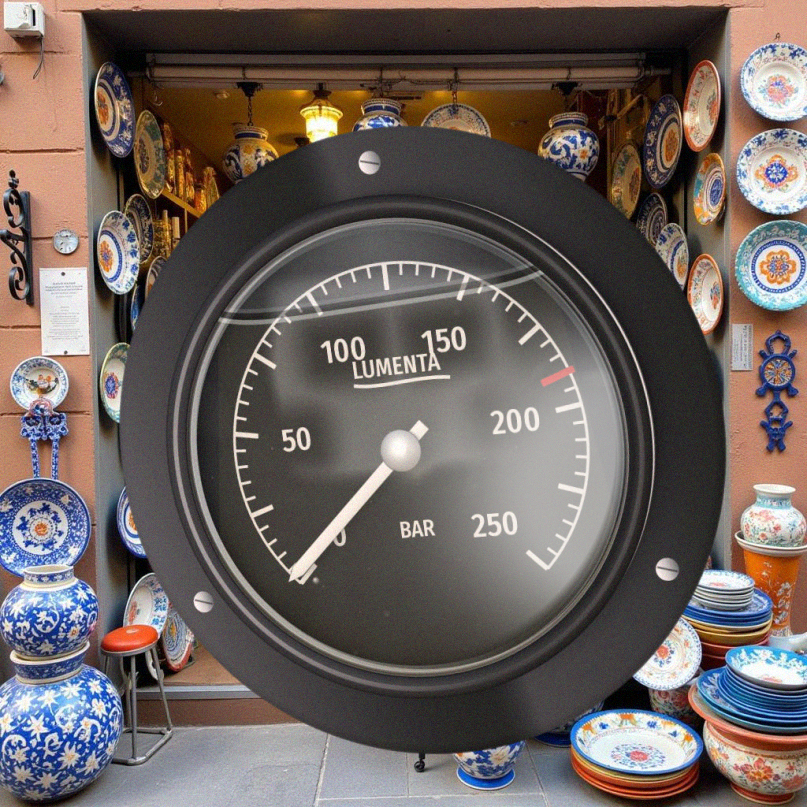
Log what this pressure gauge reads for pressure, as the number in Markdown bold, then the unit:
**2.5** bar
